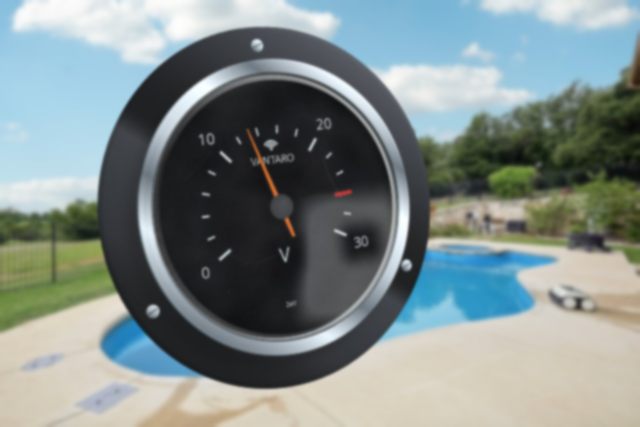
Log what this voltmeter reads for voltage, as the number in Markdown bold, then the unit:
**13** V
